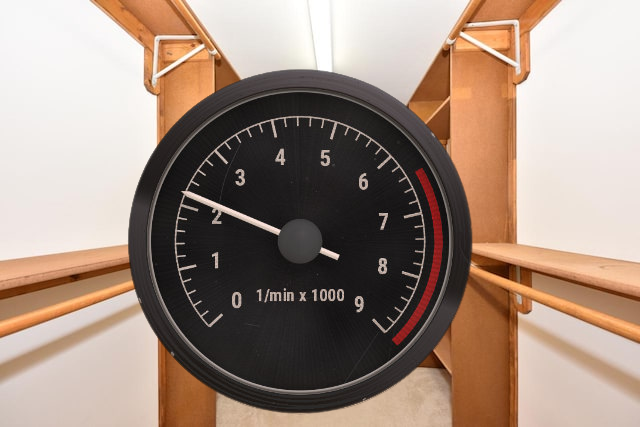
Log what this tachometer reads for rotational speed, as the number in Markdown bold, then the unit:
**2200** rpm
